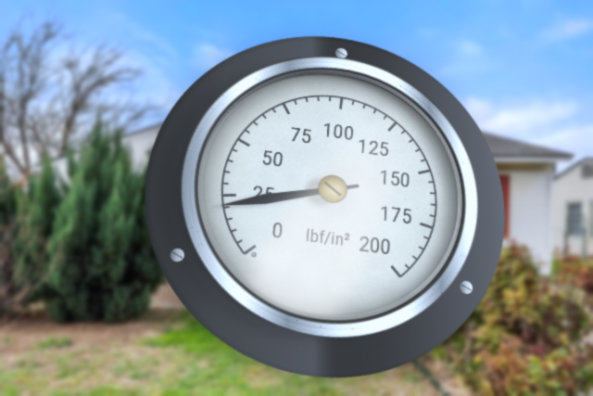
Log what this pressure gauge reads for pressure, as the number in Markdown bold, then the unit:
**20** psi
